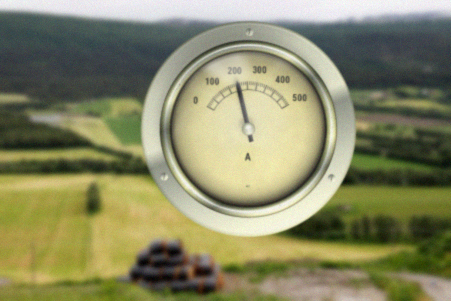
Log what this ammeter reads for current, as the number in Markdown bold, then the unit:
**200** A
